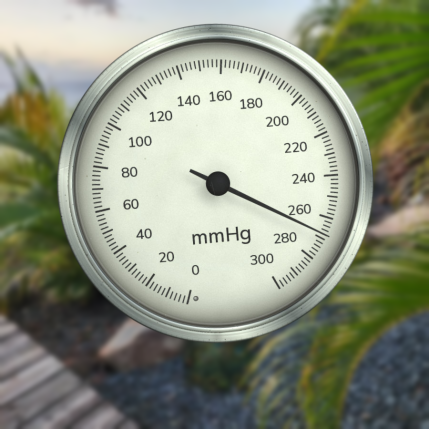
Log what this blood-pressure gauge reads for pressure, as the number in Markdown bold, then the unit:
**268** mmHg
